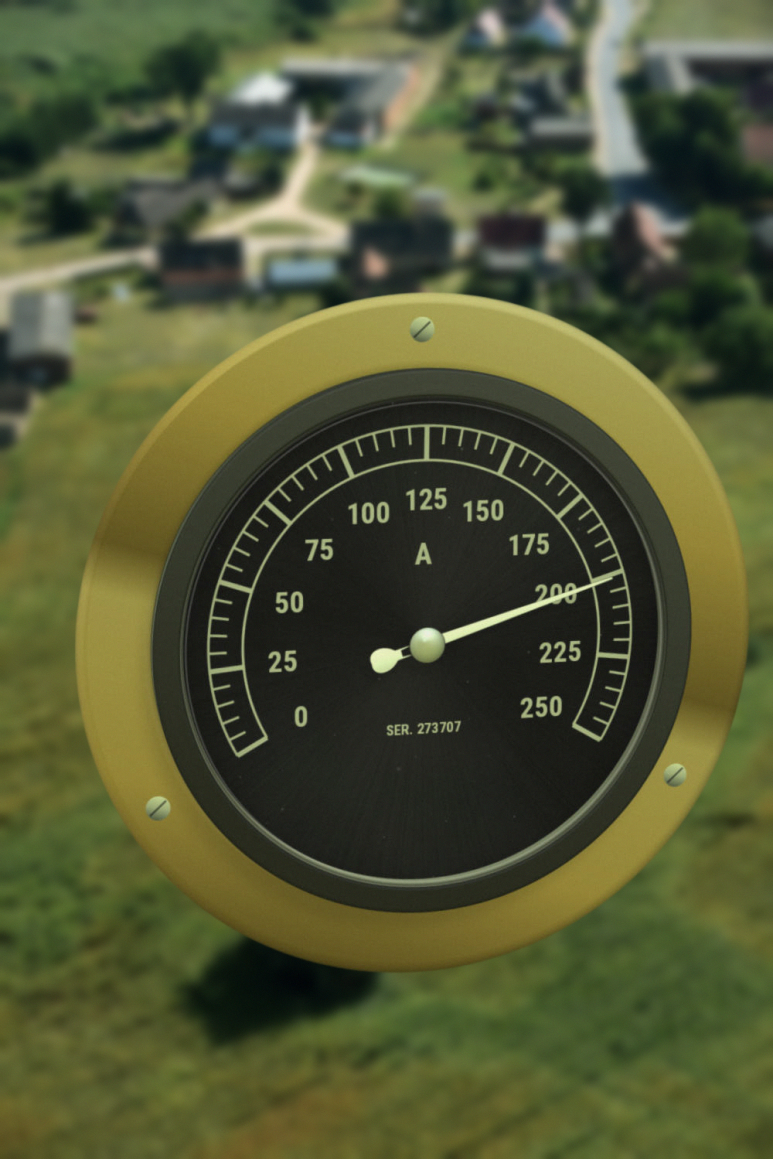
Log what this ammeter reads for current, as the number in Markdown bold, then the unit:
**200** A
